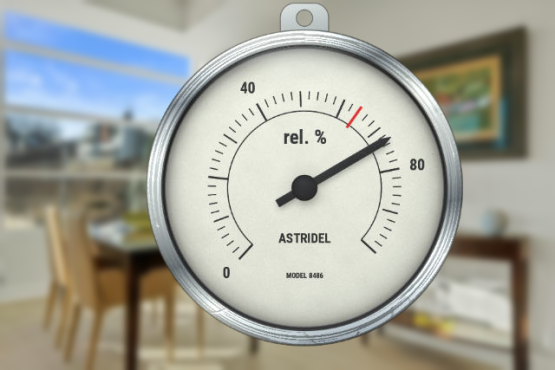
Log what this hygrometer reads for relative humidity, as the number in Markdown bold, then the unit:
**73** %
